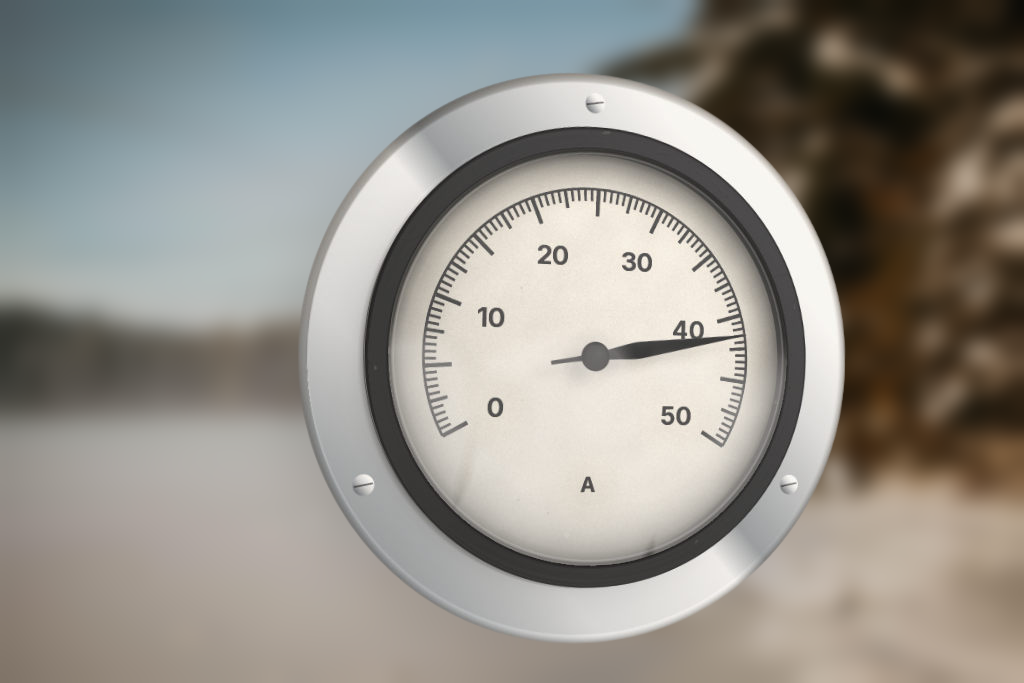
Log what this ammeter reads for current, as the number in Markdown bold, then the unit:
**41.5** A
